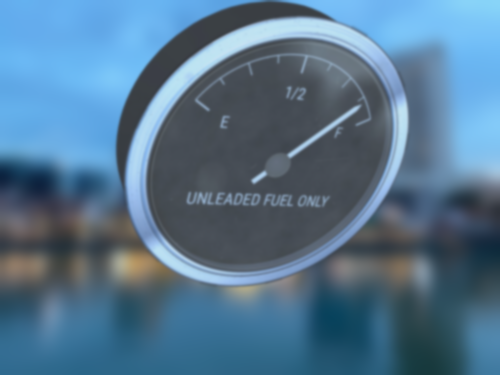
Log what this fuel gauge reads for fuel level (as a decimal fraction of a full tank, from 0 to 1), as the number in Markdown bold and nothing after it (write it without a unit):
**0.875**
